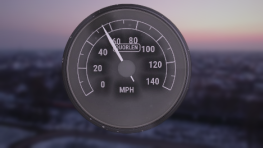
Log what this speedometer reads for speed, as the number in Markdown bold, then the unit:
**55** mph
